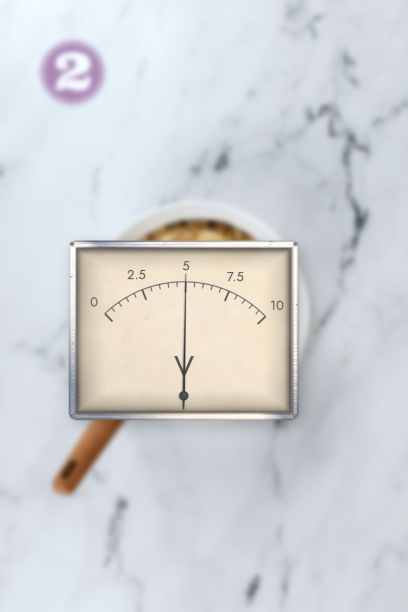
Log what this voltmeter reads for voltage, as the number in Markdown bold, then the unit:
**5** V
